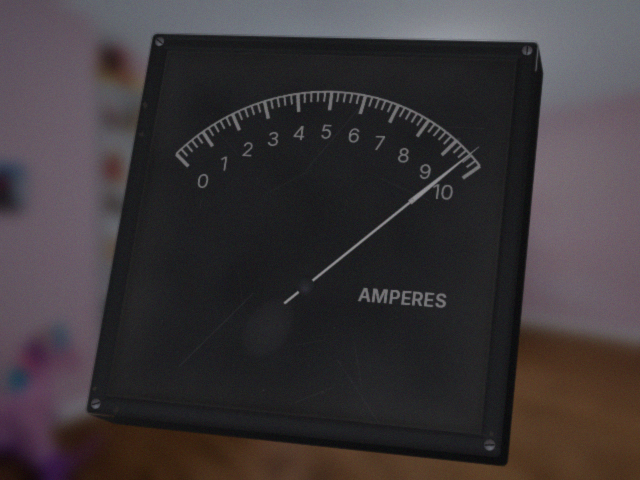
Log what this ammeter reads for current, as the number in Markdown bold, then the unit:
**9.6** A
